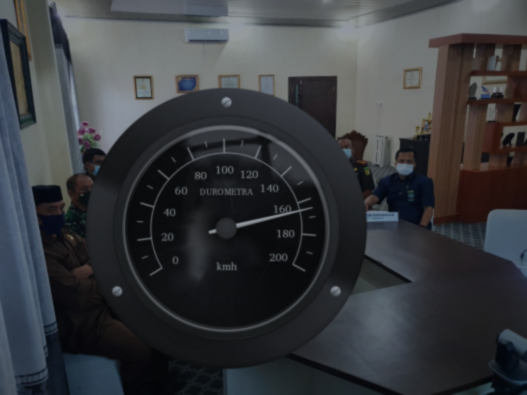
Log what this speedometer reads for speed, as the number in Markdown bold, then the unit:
**165** km/h
